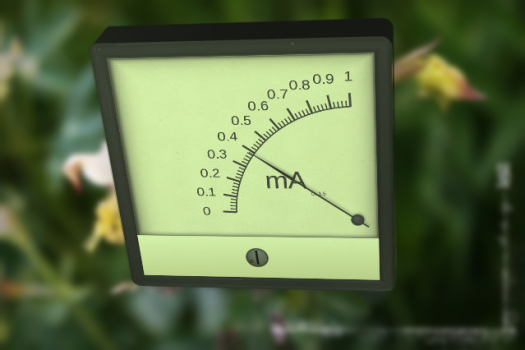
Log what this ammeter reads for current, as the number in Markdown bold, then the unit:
**0.4** mA
